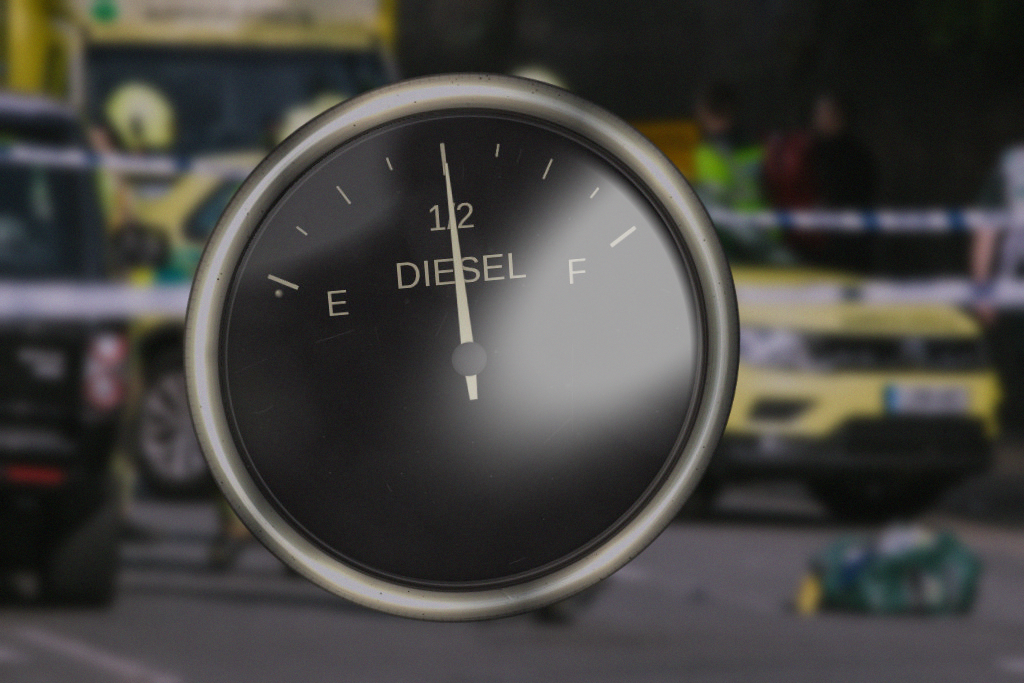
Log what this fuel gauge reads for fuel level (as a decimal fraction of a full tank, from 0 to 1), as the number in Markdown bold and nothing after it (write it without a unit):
**0.5**
